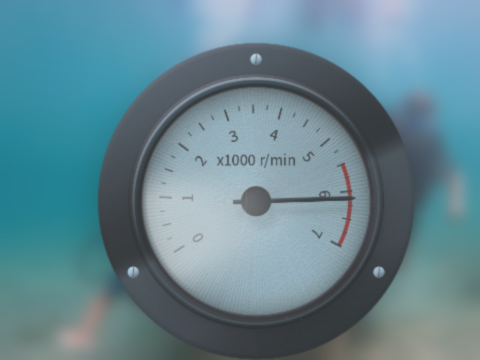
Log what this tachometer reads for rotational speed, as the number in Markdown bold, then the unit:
**6125** rpm
